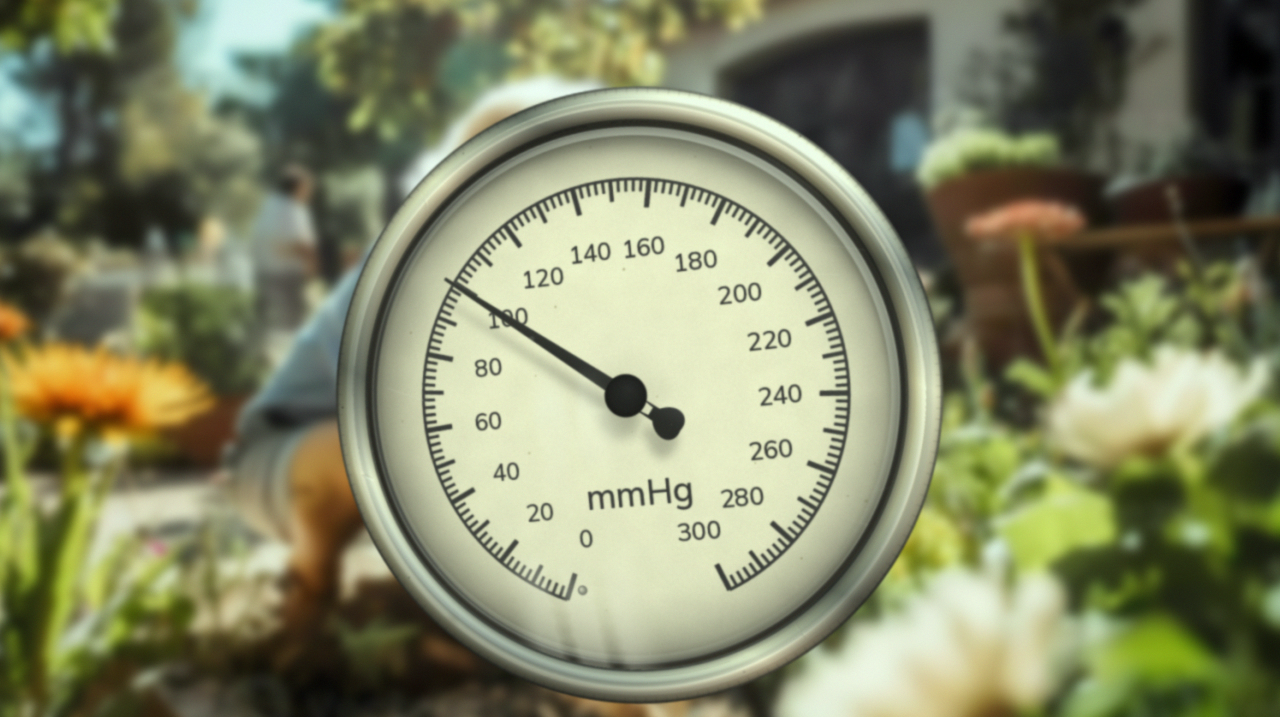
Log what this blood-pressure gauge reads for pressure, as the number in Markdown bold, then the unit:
**100** mmHg
